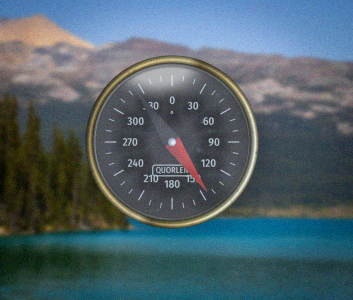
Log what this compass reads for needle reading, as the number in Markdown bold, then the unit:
**145** °
